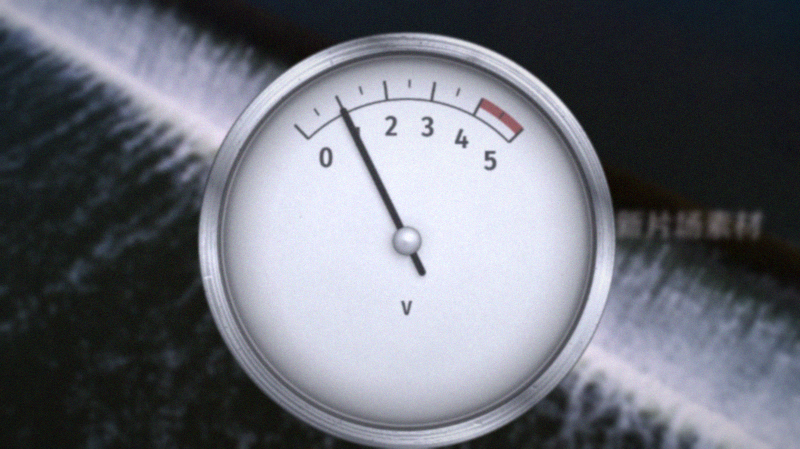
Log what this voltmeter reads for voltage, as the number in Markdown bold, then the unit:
**1** V
